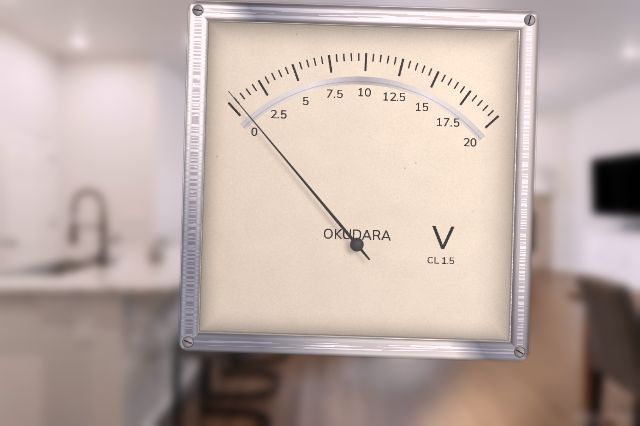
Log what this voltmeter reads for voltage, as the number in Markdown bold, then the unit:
**0.5** V
